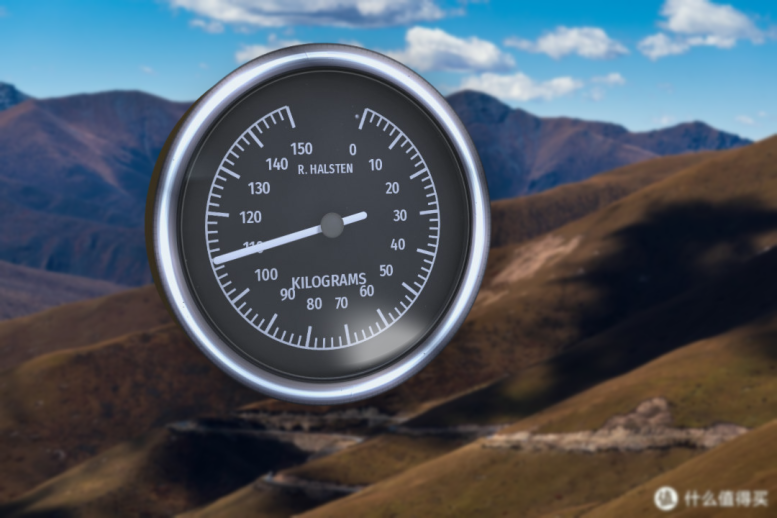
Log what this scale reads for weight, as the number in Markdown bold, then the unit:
**110** kg
